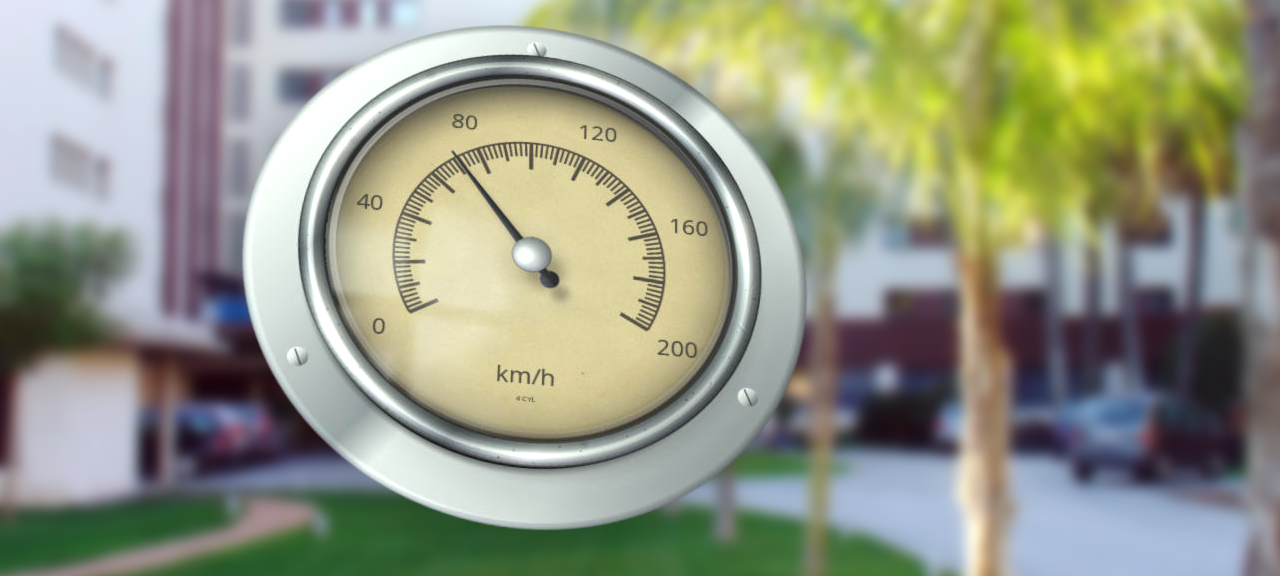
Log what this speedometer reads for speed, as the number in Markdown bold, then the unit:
**70** km/h
